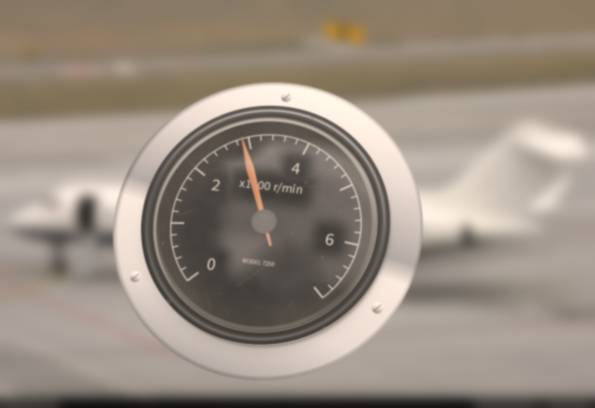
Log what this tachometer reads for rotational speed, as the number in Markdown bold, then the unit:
**2900** rpm
